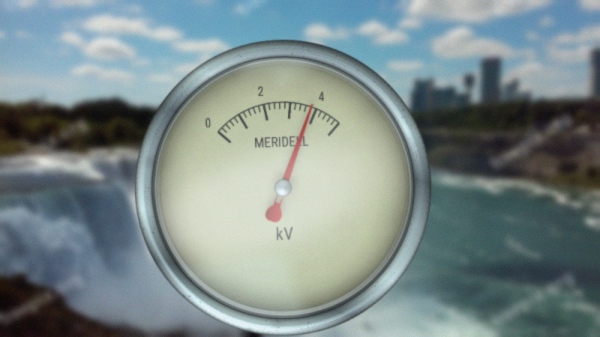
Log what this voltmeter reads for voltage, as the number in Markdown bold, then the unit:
**3.8** kV
